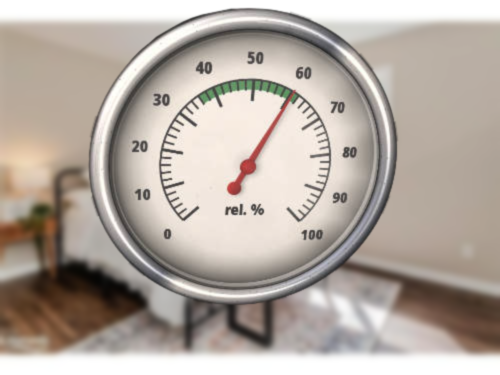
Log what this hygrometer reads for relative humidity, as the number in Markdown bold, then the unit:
**60** %
